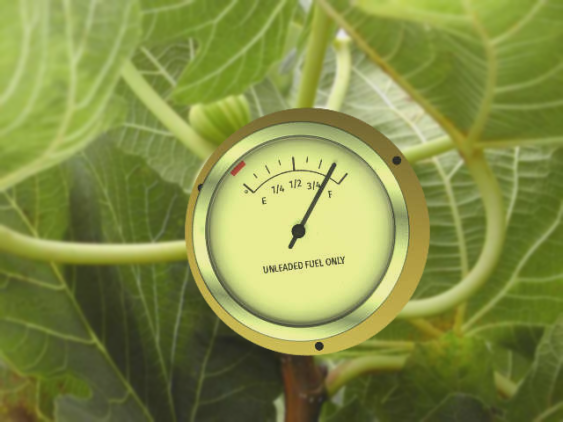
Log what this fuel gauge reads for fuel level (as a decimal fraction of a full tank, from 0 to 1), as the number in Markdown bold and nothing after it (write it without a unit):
**0.875**
